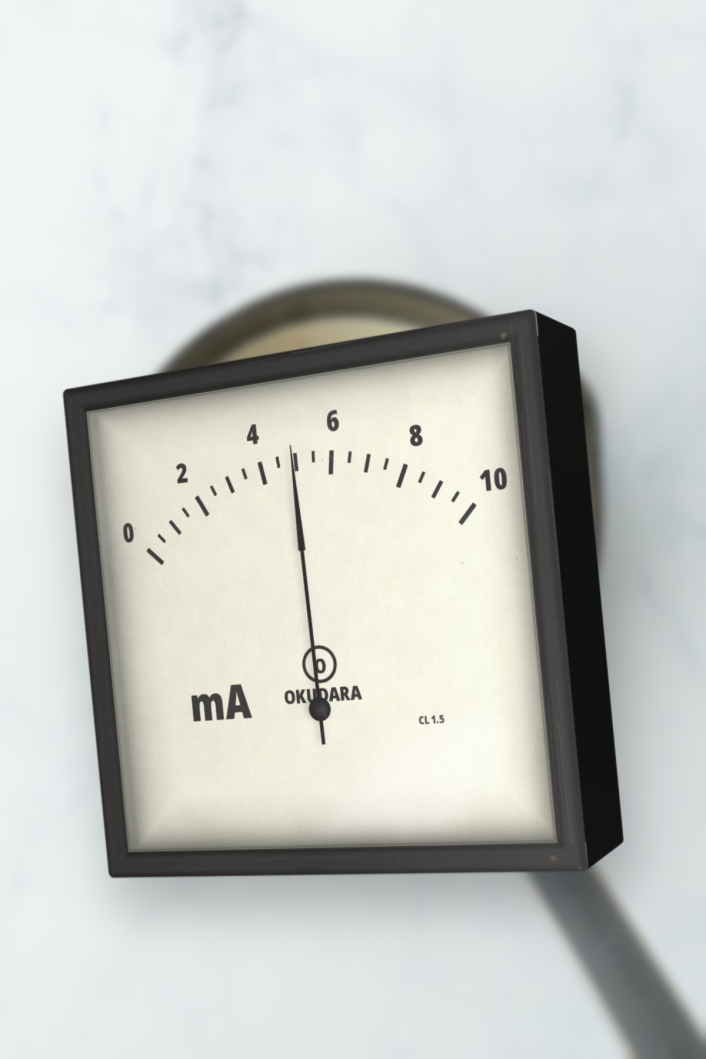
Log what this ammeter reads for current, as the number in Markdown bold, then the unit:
**5** mA
